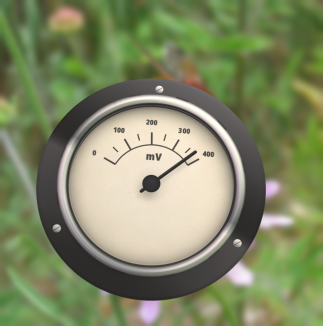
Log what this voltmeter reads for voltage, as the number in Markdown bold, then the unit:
**375** mV
